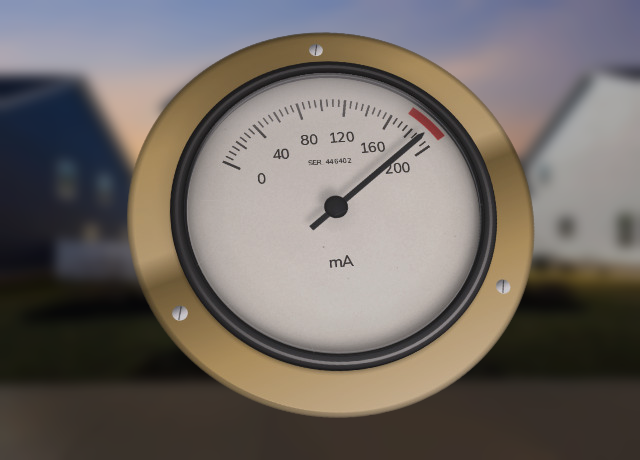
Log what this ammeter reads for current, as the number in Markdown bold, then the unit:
**190** mA
